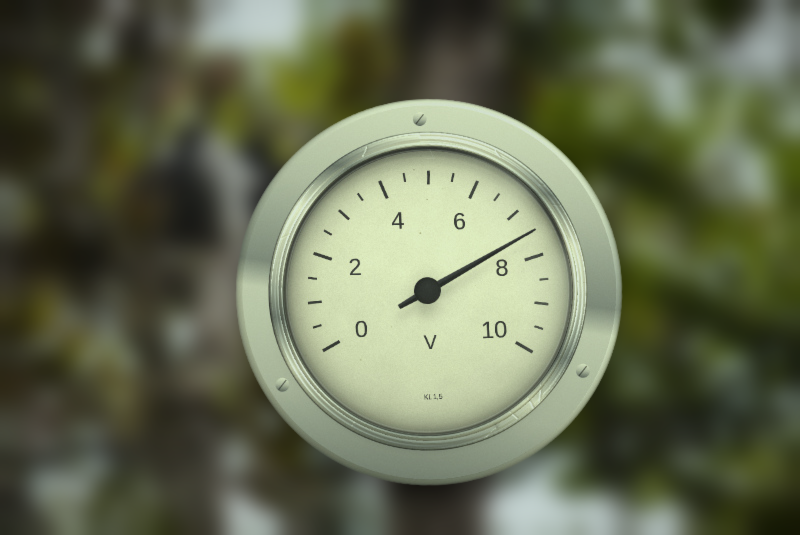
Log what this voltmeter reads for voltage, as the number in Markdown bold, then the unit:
**7.5** V
